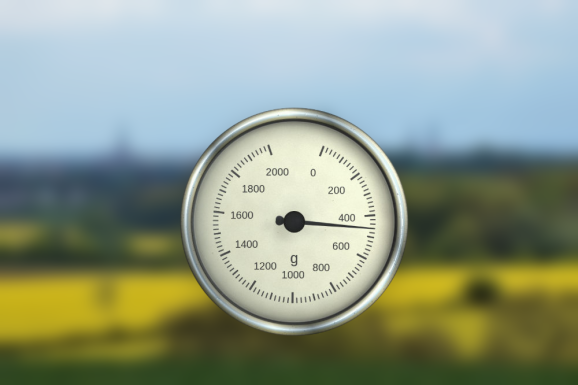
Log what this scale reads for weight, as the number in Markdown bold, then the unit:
**460** g
